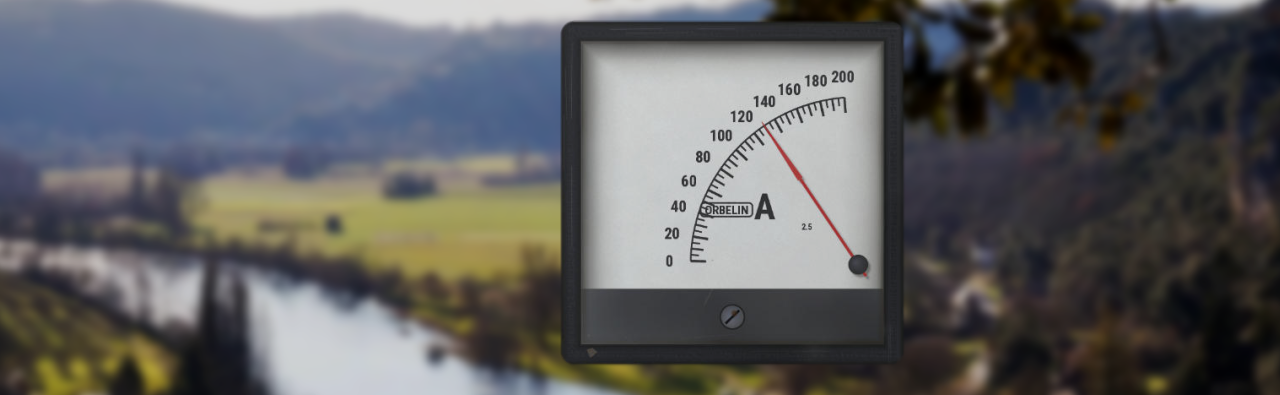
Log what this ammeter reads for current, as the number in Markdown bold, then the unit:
**130** A
